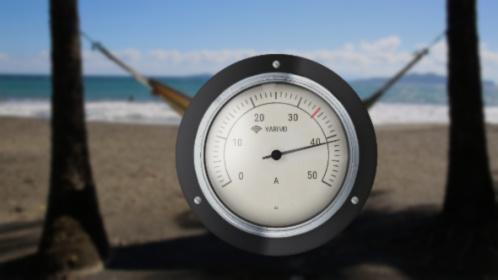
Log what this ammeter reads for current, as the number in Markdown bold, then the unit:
**41** A
